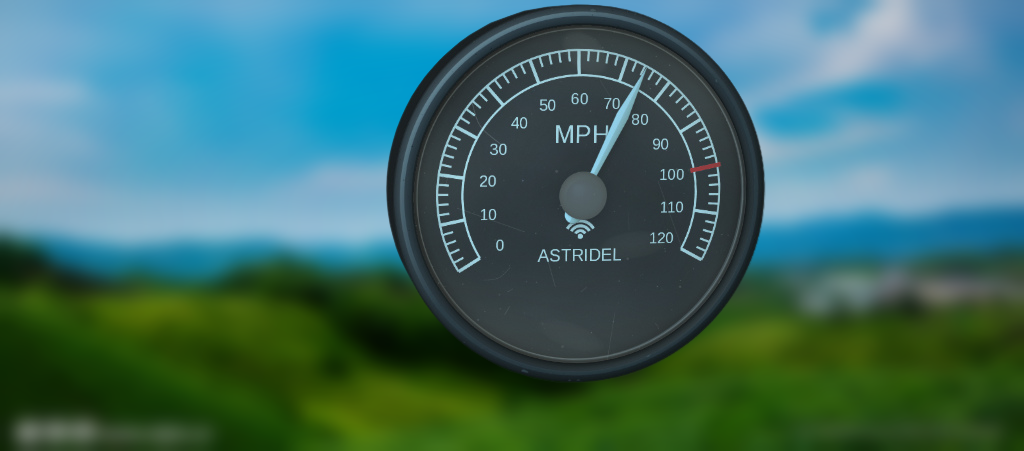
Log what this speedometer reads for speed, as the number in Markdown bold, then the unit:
**74** mph
